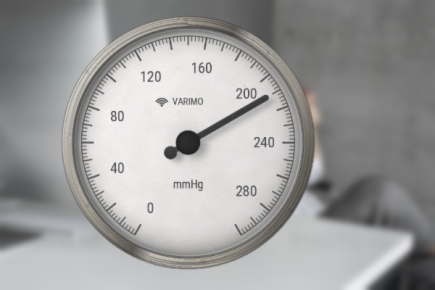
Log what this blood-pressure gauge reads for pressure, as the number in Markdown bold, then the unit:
**210** mmHg
